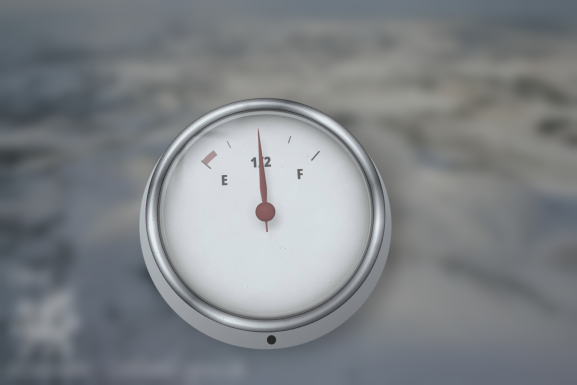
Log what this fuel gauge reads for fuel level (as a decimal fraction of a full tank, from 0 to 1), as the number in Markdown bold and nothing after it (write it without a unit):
**0.5**
